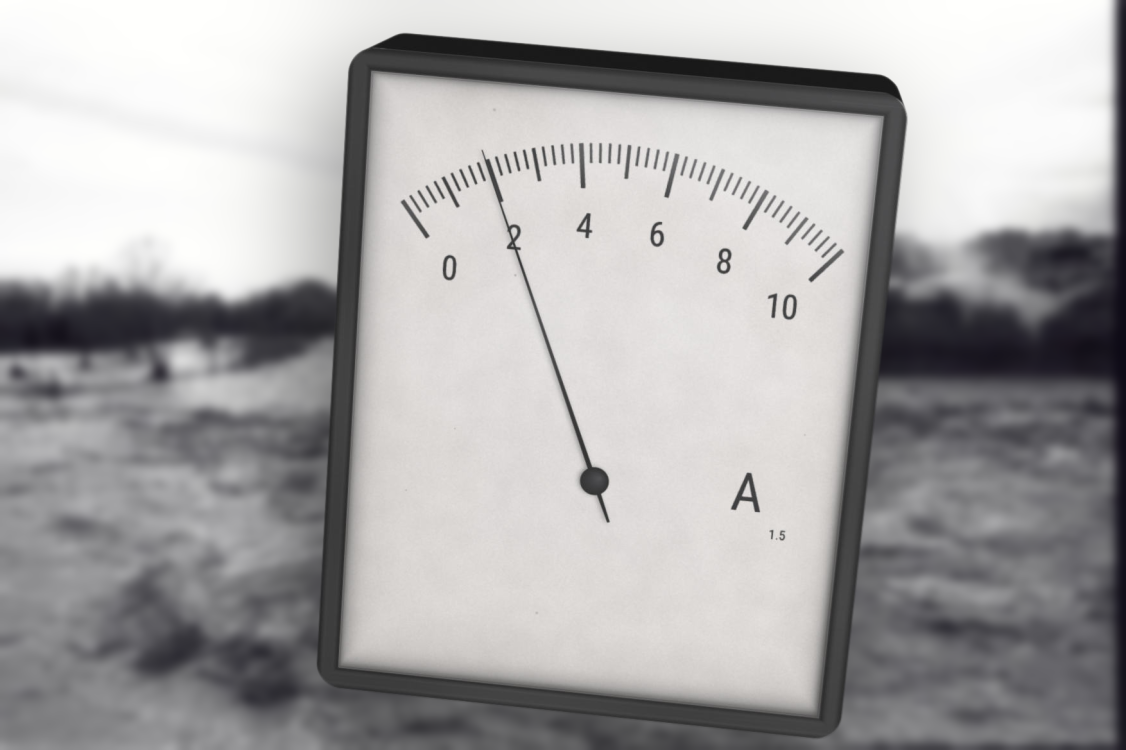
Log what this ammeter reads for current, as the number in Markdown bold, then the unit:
**2** A
